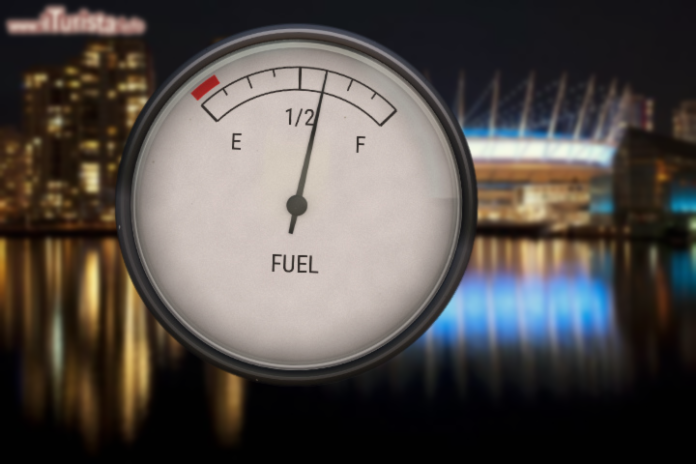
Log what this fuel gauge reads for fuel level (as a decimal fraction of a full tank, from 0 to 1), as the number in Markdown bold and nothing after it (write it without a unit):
**0.625**
